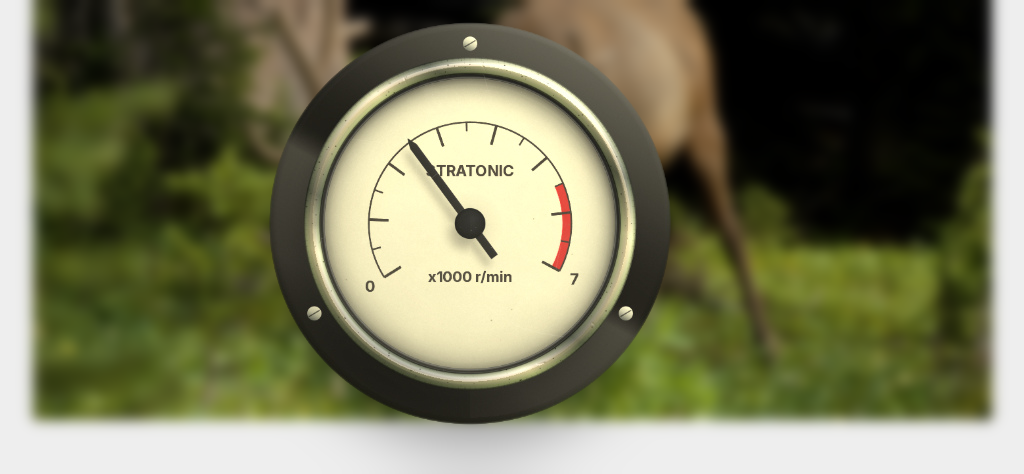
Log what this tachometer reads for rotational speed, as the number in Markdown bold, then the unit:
**2500** rpm
